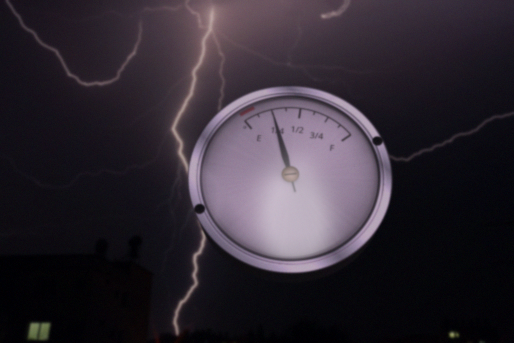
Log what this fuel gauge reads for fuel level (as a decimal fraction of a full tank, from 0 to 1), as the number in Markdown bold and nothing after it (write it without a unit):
**0.25**
